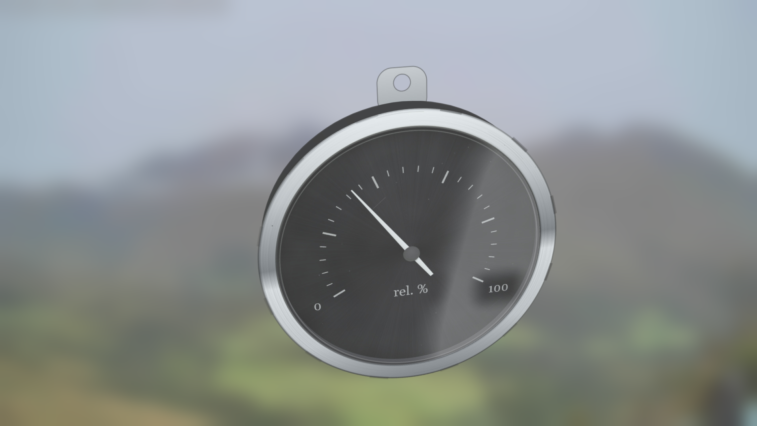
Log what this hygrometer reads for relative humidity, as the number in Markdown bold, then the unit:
**34** %
